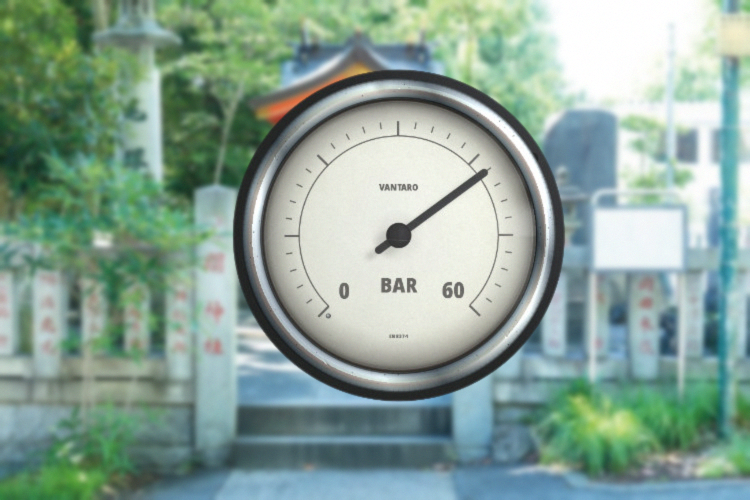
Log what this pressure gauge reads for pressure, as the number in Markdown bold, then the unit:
**42** bar
